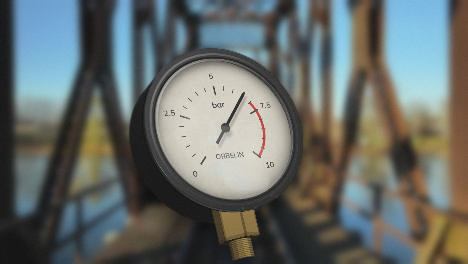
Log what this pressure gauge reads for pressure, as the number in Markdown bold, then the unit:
**6.5** bar
